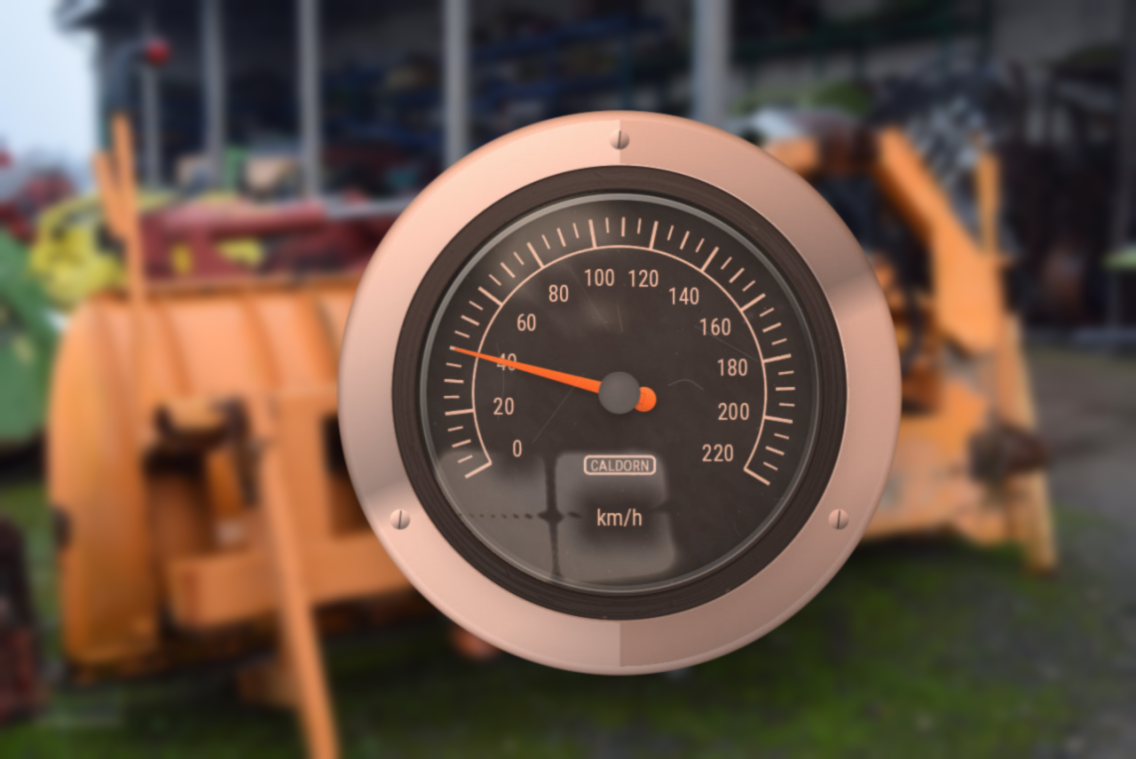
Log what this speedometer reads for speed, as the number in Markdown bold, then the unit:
**40** km/h
